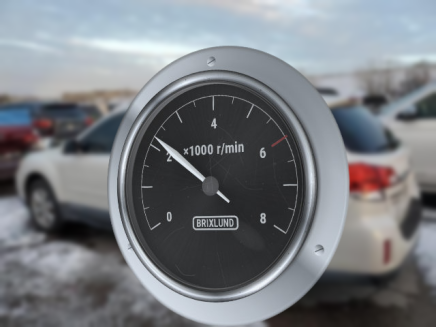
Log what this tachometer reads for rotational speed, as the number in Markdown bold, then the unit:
**2250** rpm
